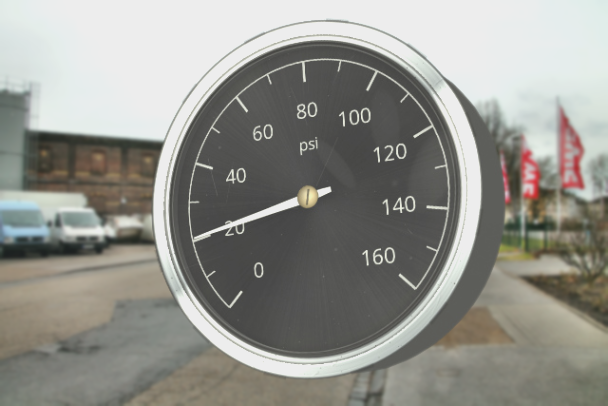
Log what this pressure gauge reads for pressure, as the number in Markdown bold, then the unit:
**20** psi
